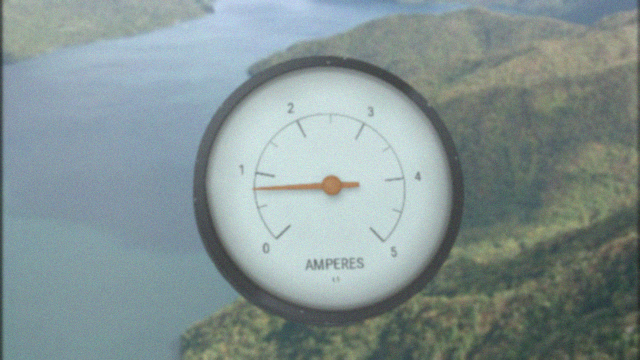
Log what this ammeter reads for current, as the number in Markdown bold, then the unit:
**0.75** A
